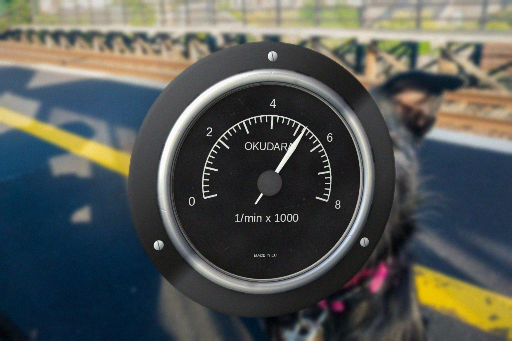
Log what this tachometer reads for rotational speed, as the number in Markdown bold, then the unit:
**5200** rpm
